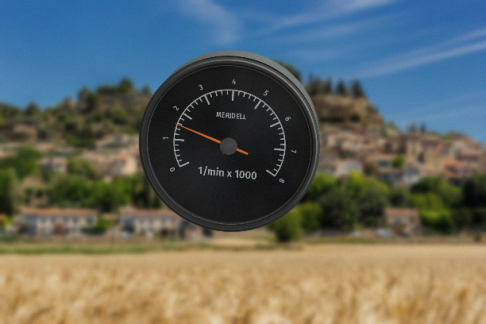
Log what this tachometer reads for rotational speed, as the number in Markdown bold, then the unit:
**1600** rpm
